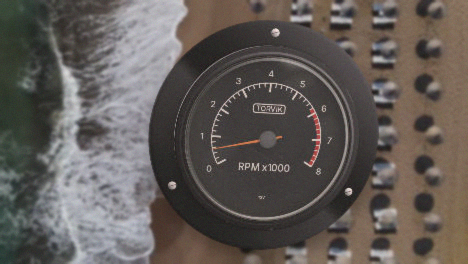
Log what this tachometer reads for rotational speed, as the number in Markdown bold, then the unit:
**600** rpm
